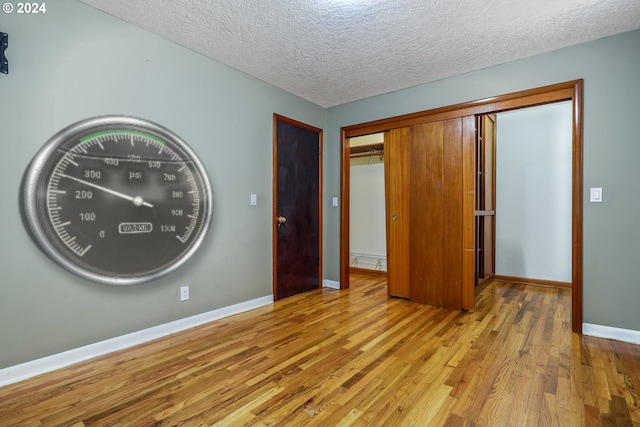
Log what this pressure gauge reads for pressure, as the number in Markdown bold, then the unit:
**250** psi
